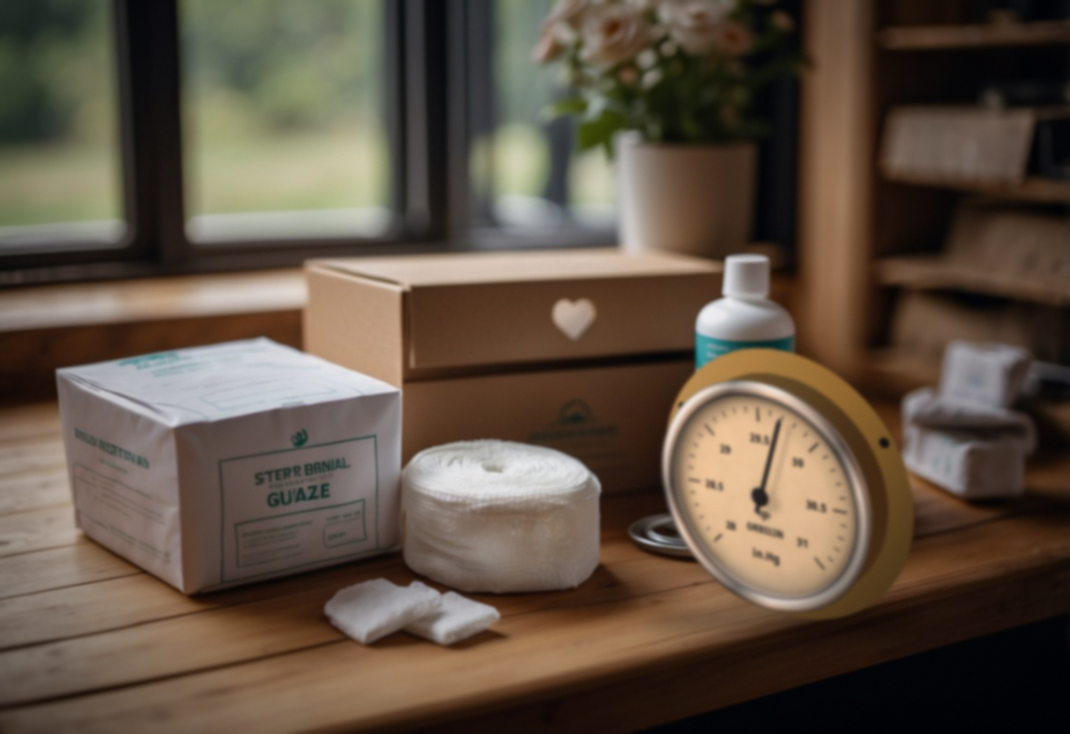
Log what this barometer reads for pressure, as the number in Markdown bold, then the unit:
**29.7** inHg
